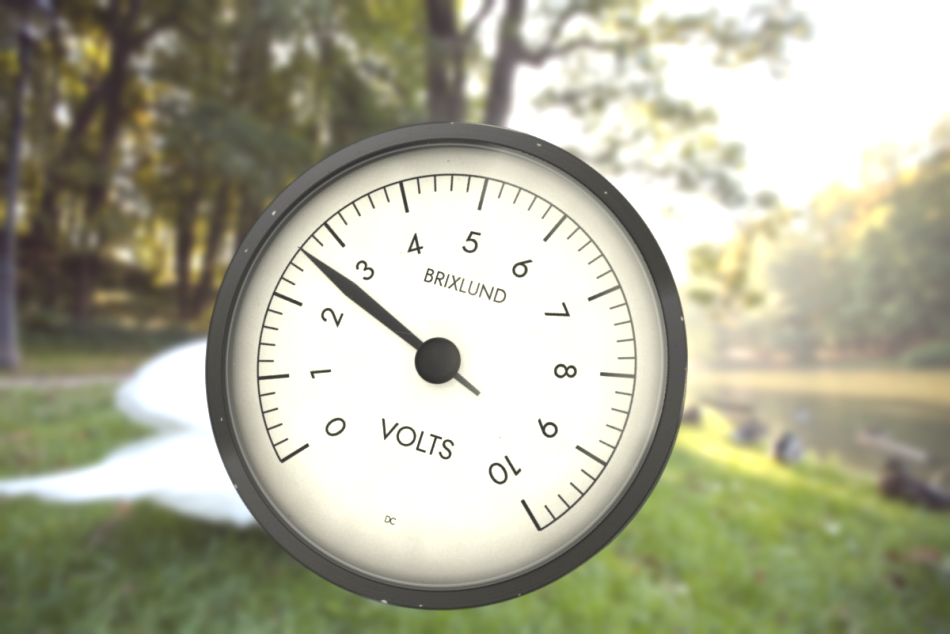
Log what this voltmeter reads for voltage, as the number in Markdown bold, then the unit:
**2.6** V
